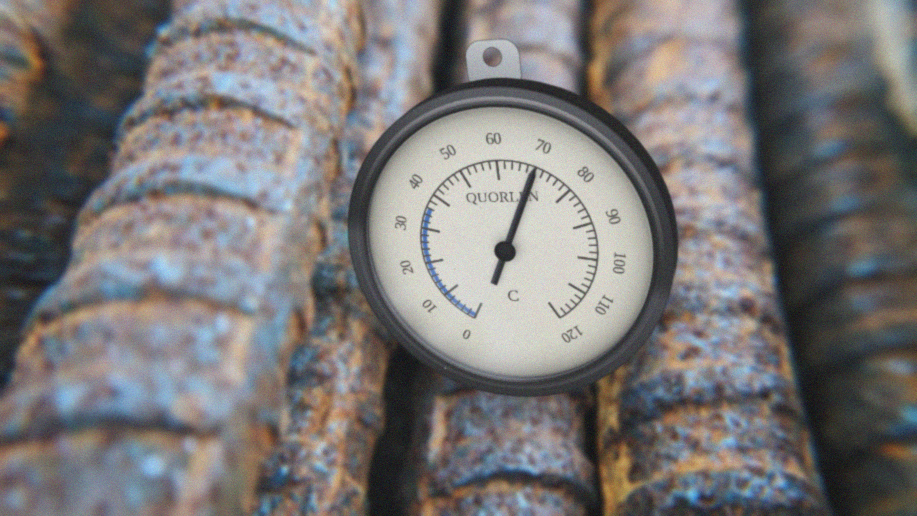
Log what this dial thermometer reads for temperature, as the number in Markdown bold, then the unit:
**70** °C
